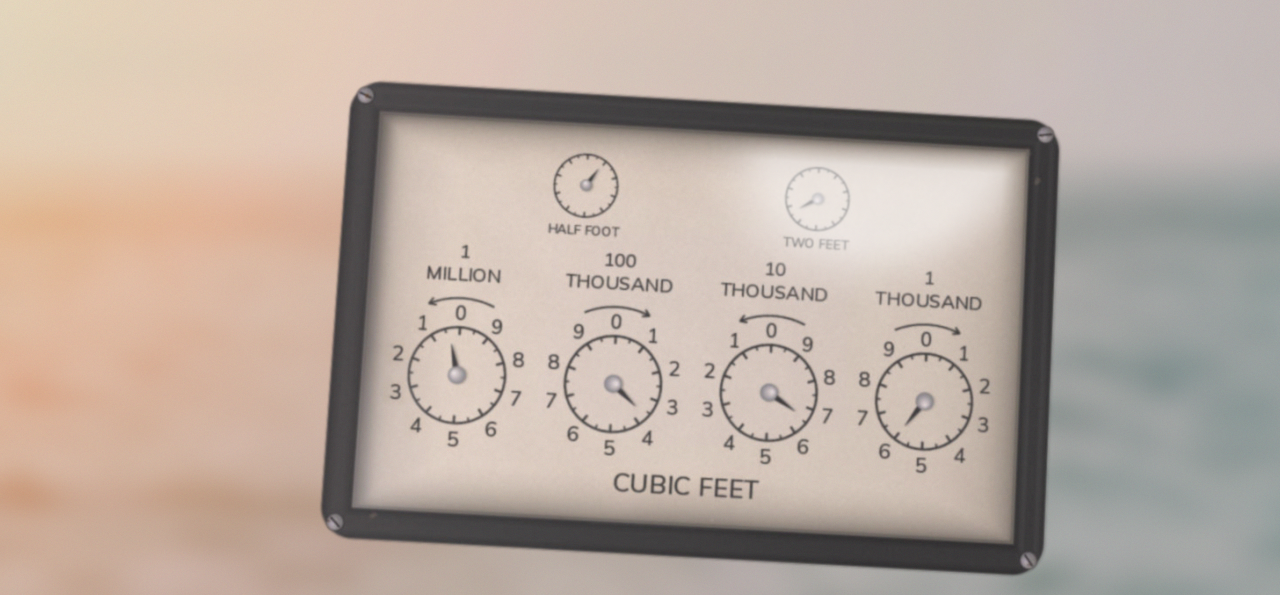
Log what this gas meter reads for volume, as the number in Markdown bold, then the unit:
**36600** ft³
